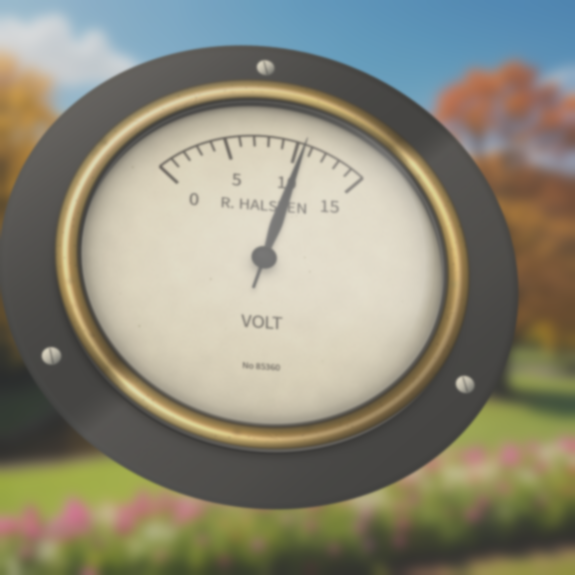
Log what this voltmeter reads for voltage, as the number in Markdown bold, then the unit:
**10.5** V
